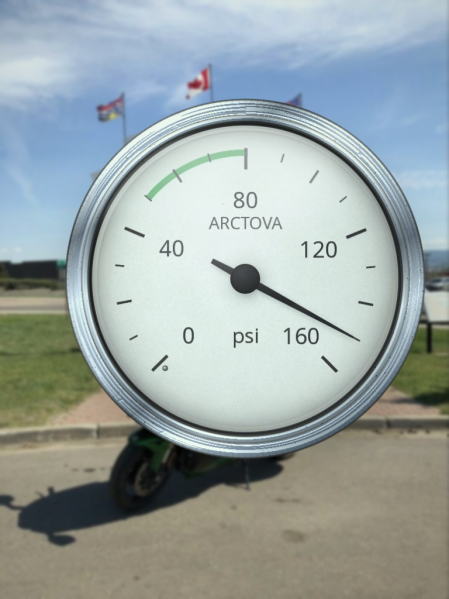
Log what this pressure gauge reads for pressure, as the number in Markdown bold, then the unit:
**150** psi
